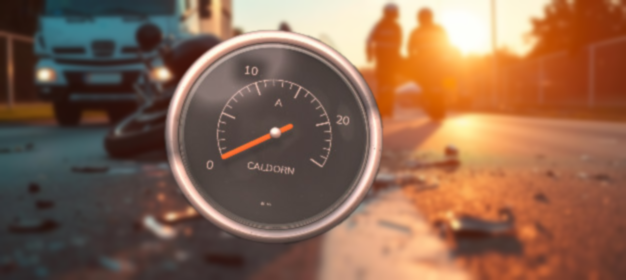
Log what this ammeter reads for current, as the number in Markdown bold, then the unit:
**0** A
